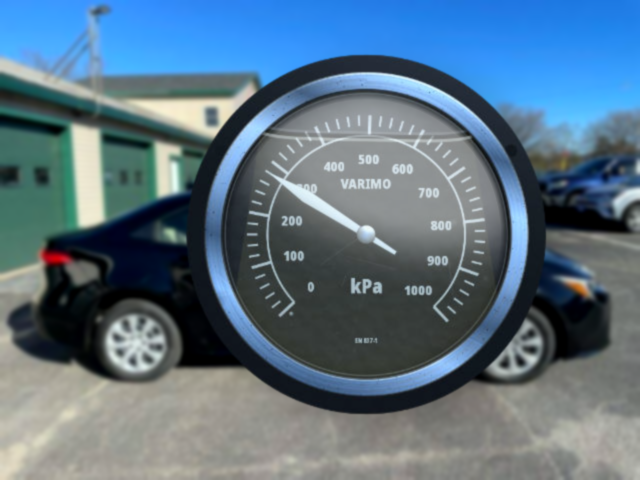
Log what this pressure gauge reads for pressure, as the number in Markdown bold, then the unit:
**280** kPa
